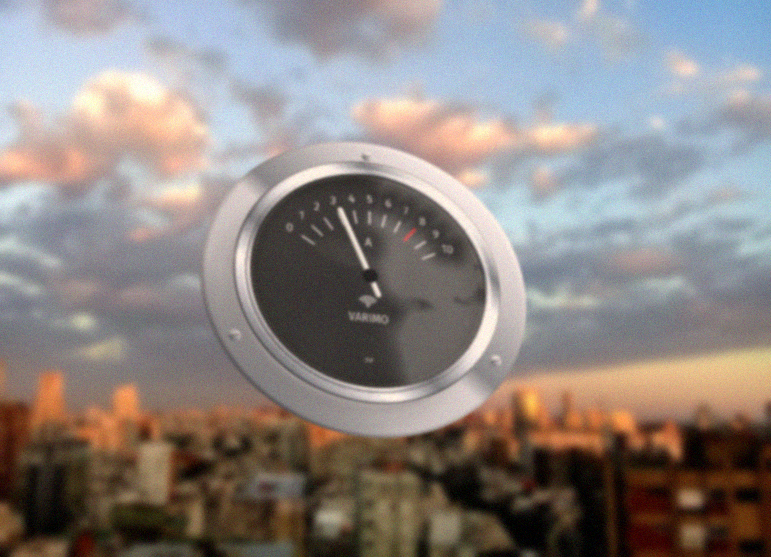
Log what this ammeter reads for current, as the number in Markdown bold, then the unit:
**3** A
